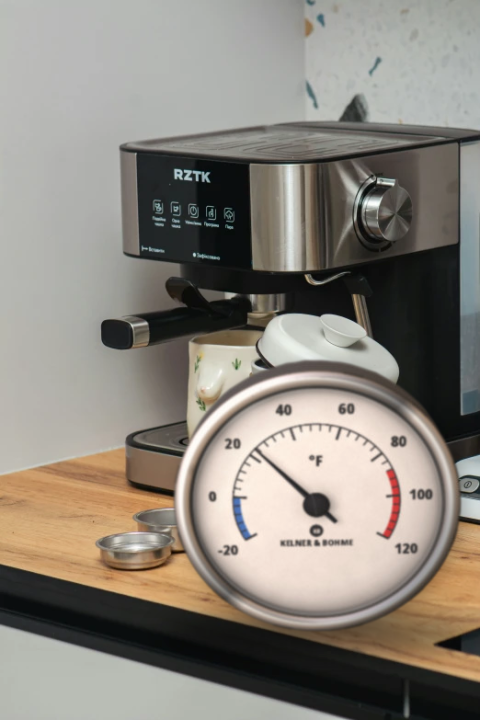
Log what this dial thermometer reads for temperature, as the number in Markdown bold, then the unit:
**24** °F
